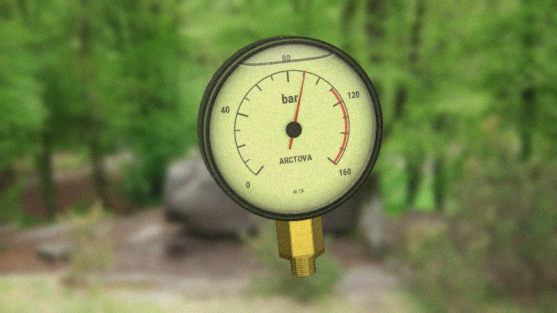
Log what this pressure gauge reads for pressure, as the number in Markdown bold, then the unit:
**90** bar
